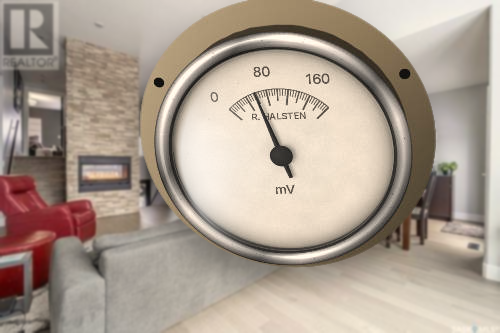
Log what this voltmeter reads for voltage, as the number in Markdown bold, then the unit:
**60** mV
